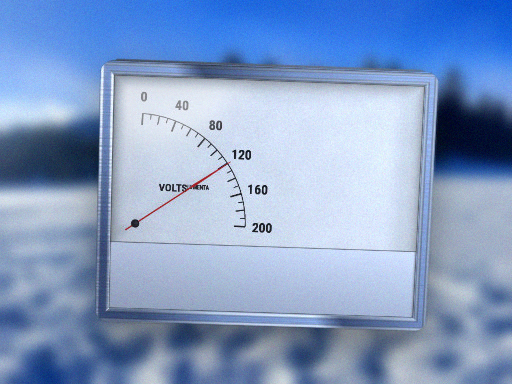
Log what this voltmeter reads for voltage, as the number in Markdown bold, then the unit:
**120** V
